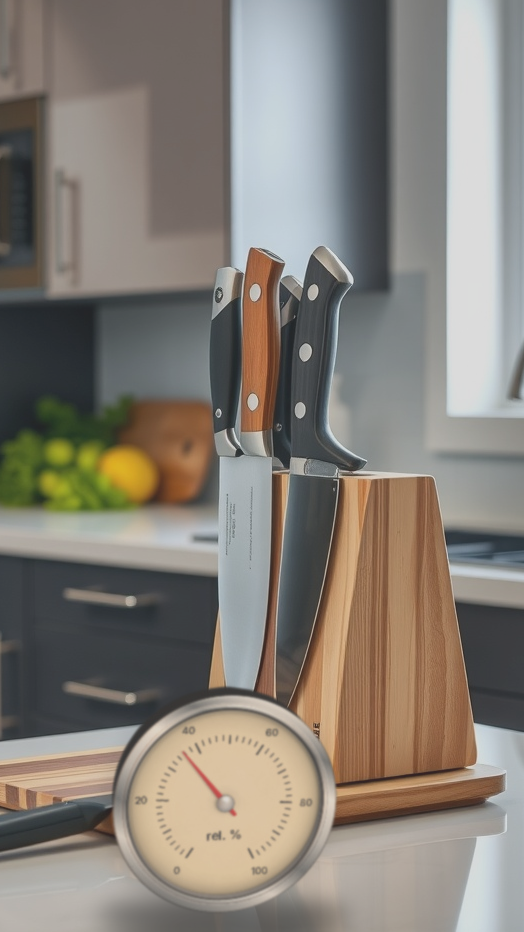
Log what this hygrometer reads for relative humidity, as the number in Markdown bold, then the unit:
**36** %
